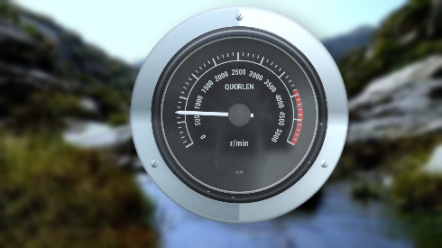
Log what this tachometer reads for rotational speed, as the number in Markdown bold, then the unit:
**700** rpm
